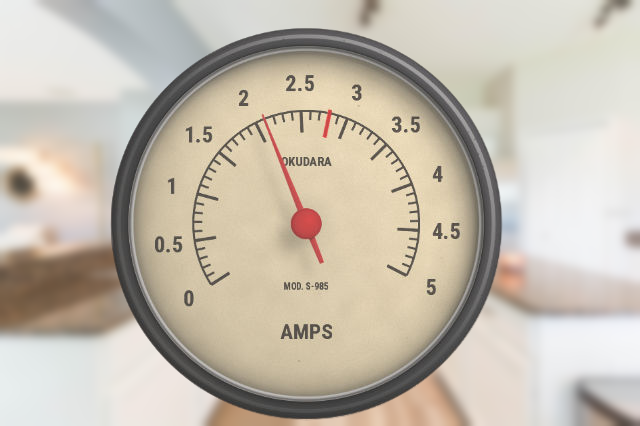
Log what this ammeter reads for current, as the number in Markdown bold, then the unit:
**2.1** A
